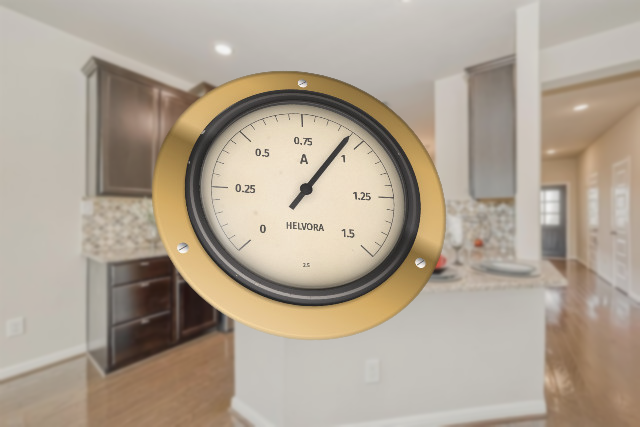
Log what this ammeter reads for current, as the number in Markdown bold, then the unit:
**0.95** A
